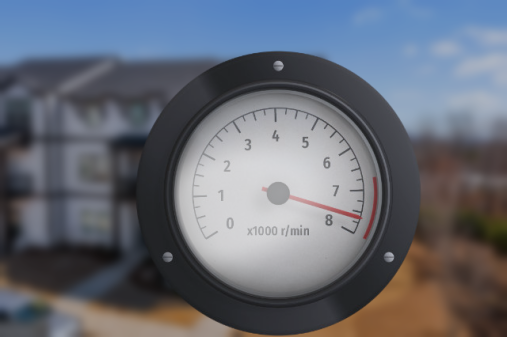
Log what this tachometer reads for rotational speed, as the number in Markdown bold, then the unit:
**7625** rpm
